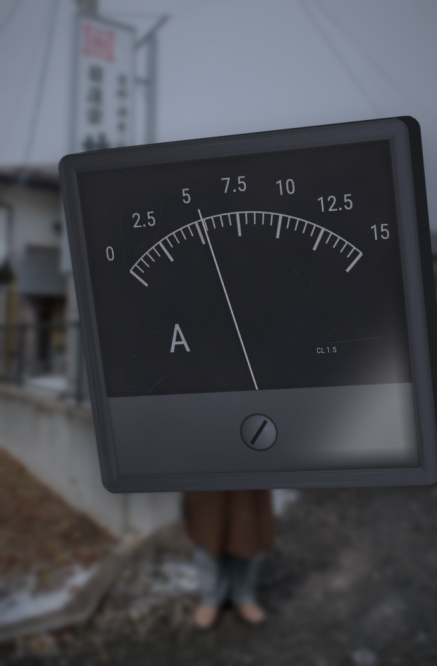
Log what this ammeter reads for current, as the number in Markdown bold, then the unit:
**5.5** A
